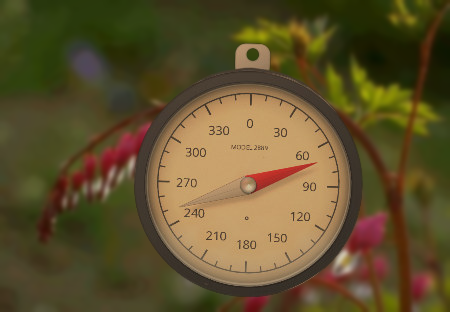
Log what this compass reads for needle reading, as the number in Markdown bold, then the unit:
**70** °
